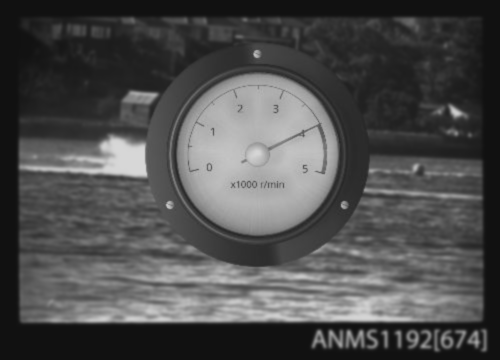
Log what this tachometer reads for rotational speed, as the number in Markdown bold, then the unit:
**4000** rpm
